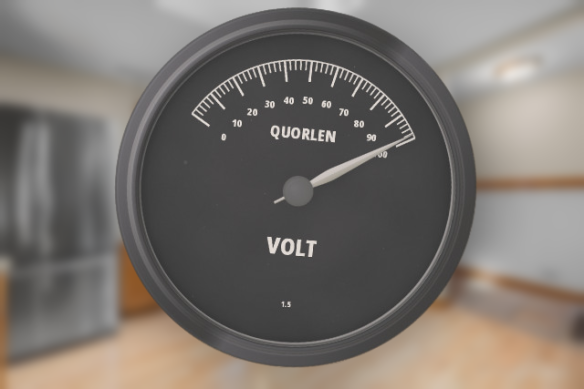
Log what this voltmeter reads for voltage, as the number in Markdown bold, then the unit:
**98** V
